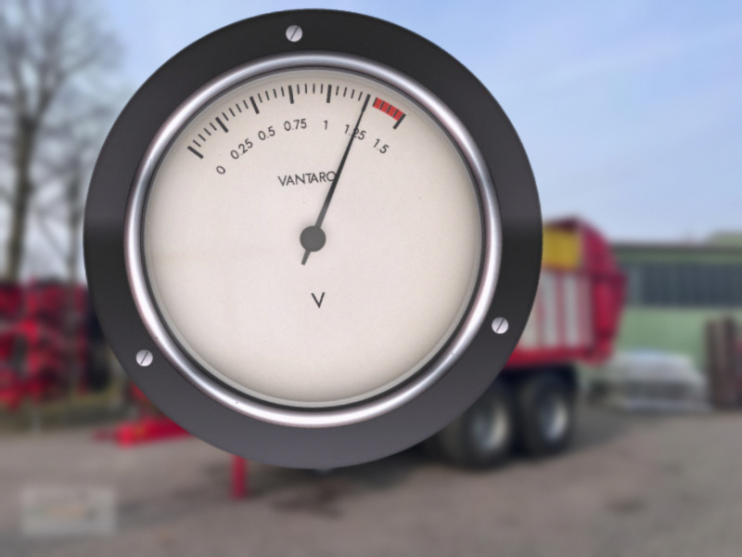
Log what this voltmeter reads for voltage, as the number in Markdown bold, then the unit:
**1.25** V
